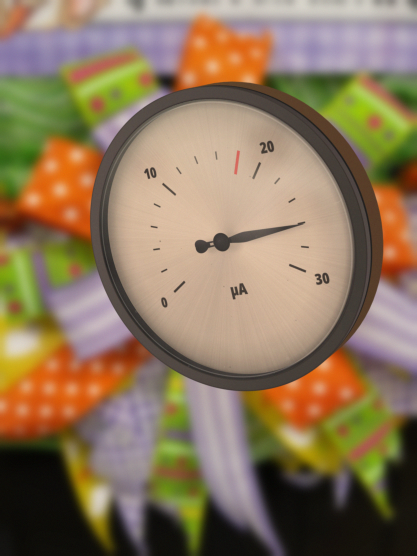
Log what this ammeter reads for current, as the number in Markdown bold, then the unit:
**26** µA
